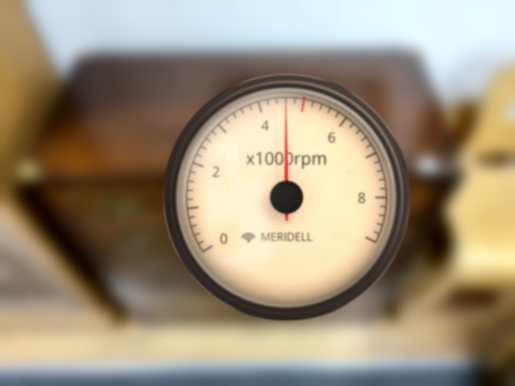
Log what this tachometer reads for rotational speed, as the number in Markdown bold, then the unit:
**4600** rpm
